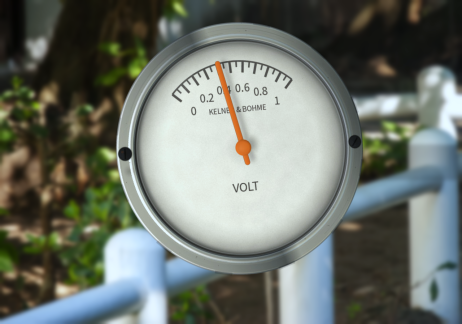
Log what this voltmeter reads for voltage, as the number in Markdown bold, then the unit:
**0.4** V
